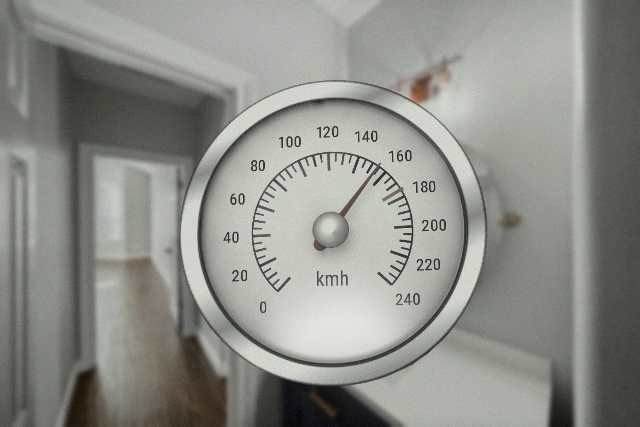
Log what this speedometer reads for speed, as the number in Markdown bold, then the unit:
**155** km/h
